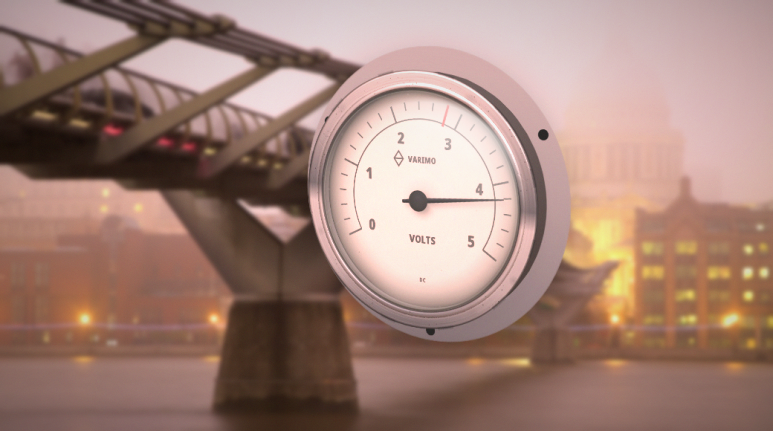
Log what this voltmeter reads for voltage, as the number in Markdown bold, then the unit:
**4.2** V
